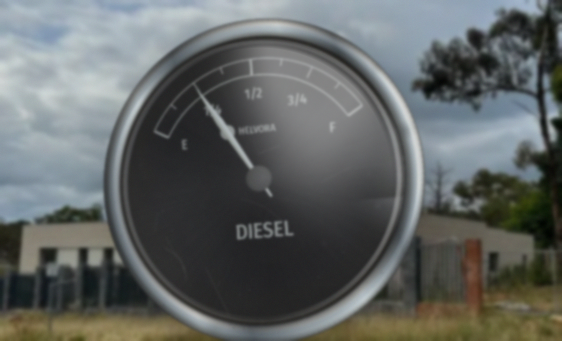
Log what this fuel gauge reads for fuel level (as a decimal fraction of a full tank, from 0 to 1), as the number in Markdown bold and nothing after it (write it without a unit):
**0.25**
